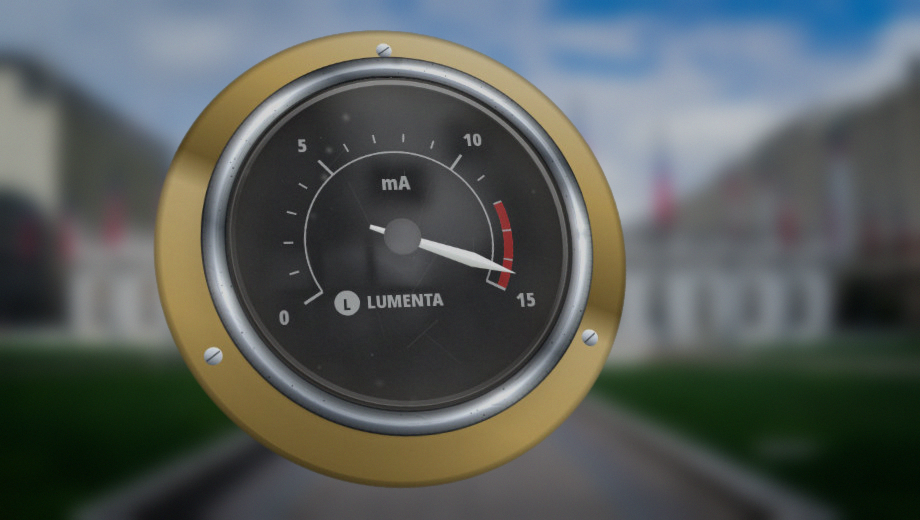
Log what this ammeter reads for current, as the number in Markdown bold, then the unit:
**14.5** mA
